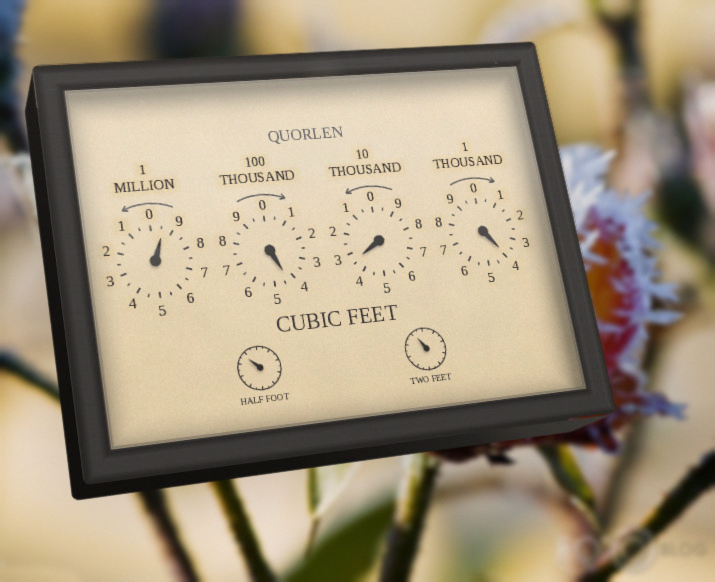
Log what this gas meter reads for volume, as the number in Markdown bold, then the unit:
**943400** ft³
